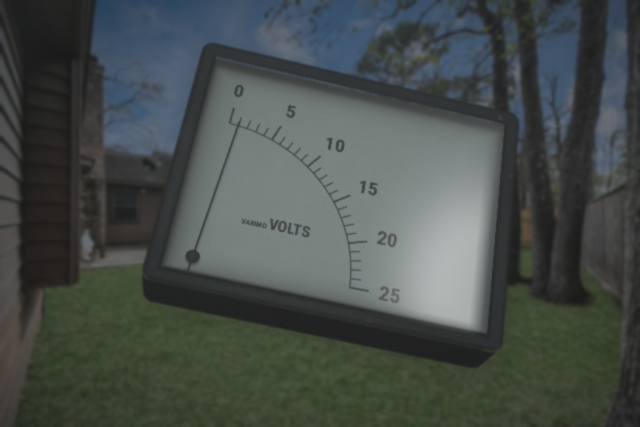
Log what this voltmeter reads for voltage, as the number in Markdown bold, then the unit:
**1** V
